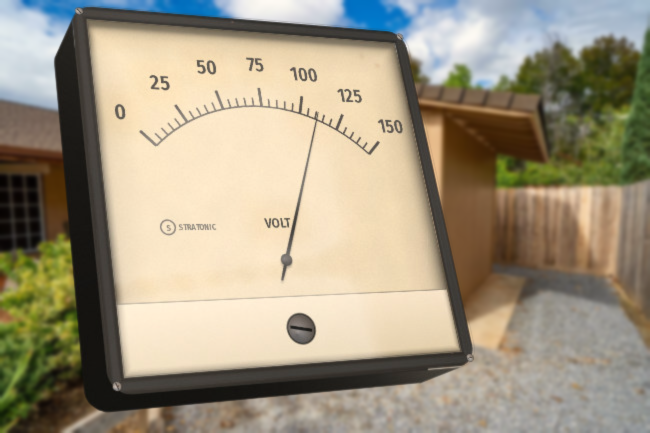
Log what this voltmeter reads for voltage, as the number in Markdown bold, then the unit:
**110** V
